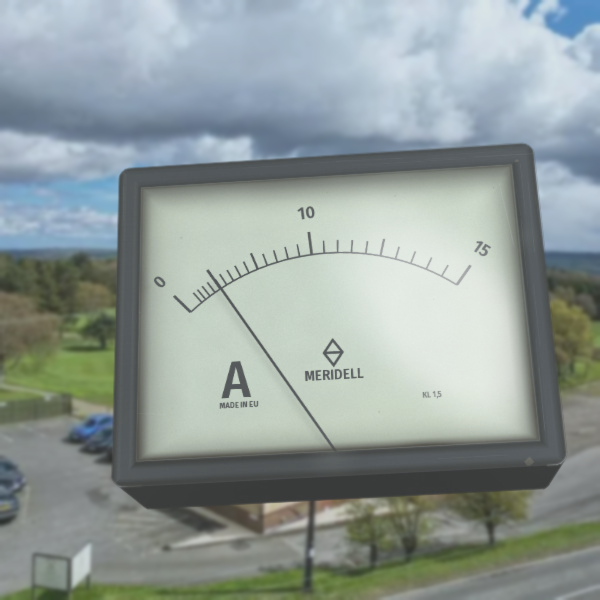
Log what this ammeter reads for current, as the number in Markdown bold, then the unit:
**5** A
